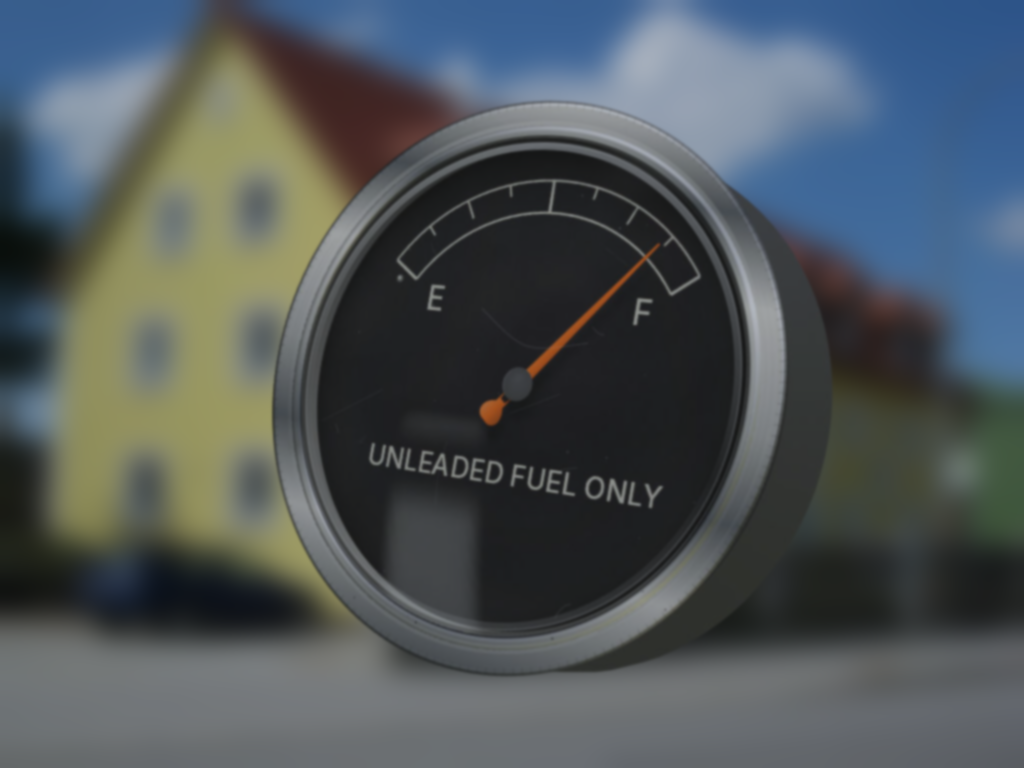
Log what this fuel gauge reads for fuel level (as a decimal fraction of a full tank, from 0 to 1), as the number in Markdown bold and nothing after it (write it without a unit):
**0.875**
